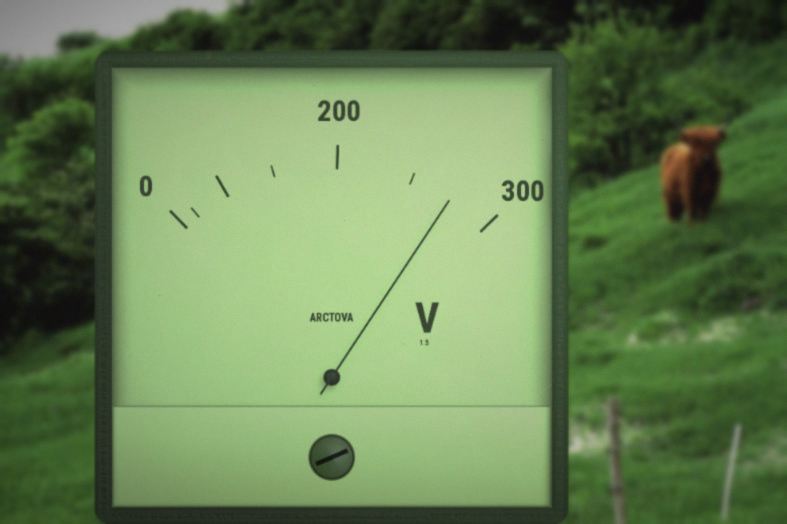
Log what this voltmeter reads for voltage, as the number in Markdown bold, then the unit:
**275** V
